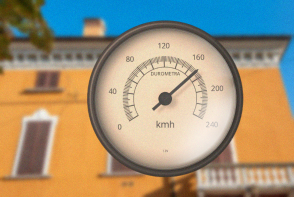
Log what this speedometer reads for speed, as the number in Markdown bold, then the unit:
**170** km/h
